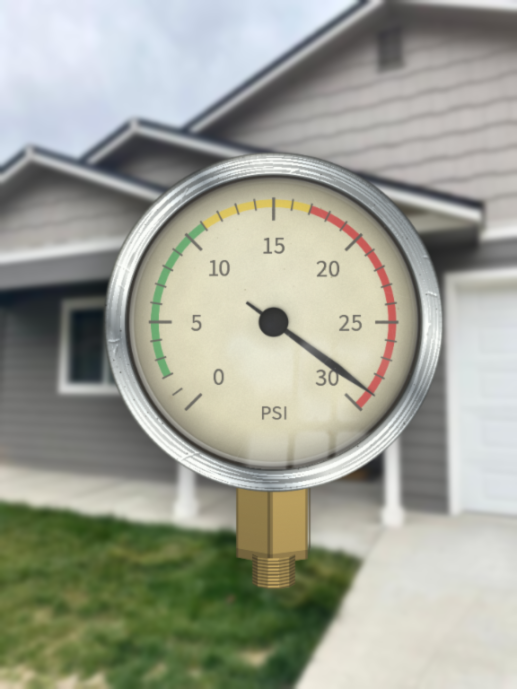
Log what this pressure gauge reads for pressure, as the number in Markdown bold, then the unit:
**29** psi
